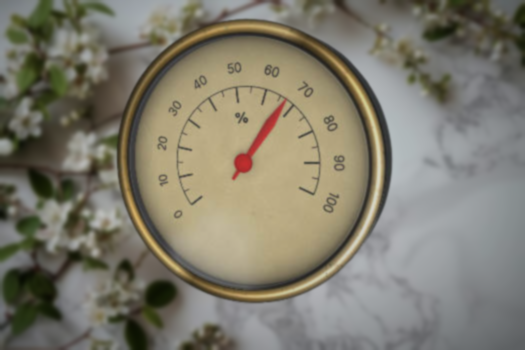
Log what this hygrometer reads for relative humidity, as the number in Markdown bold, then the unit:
**67.5** %
